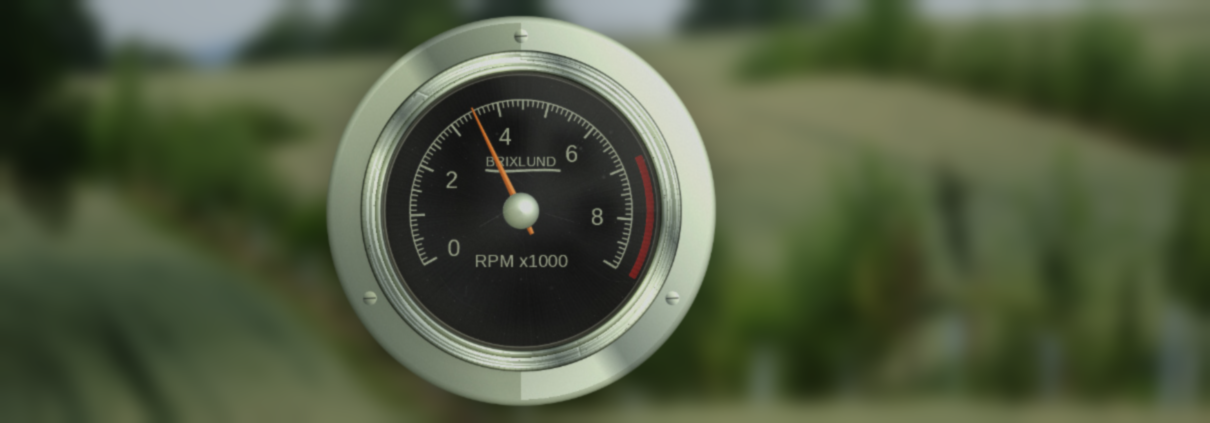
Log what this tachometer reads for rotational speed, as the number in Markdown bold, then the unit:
**3500** rpm
